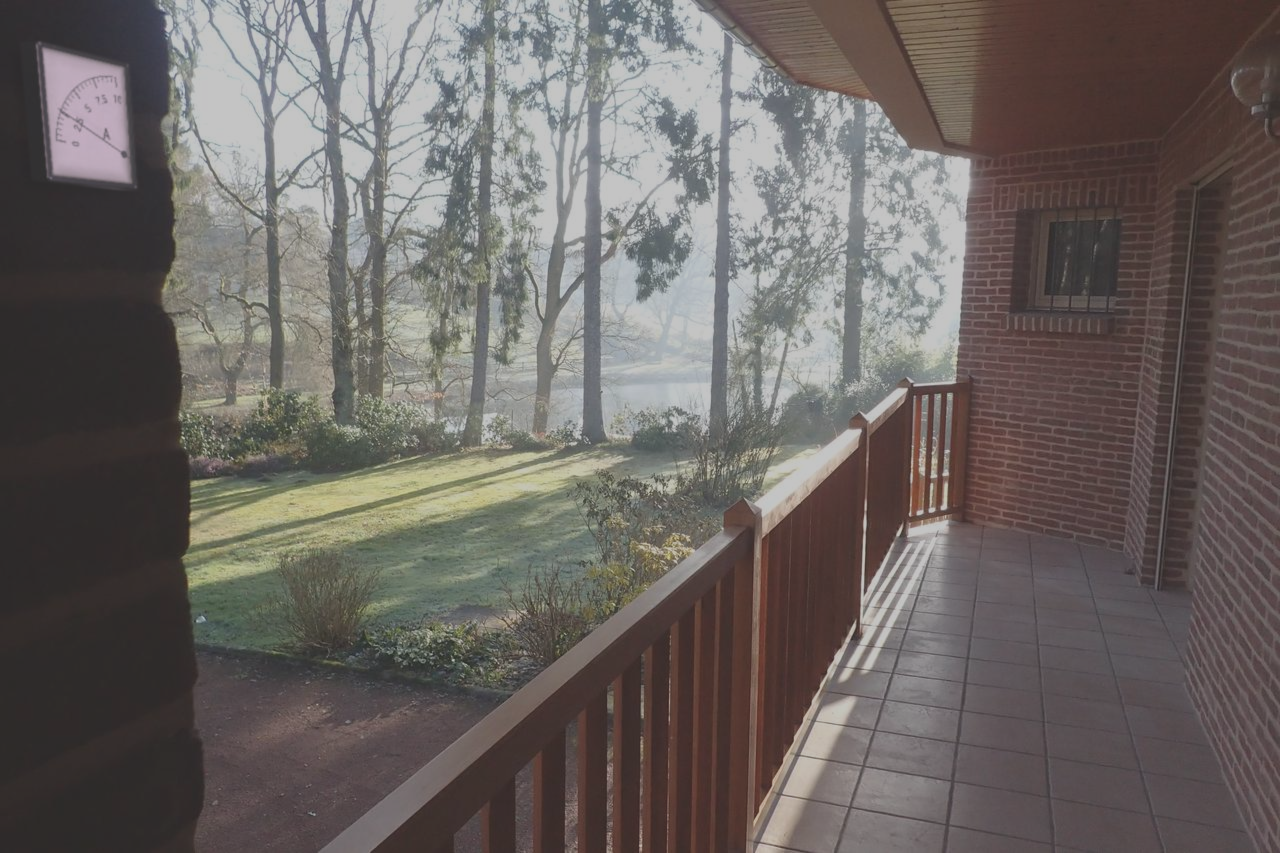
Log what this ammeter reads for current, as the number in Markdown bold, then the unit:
**2.5** A
